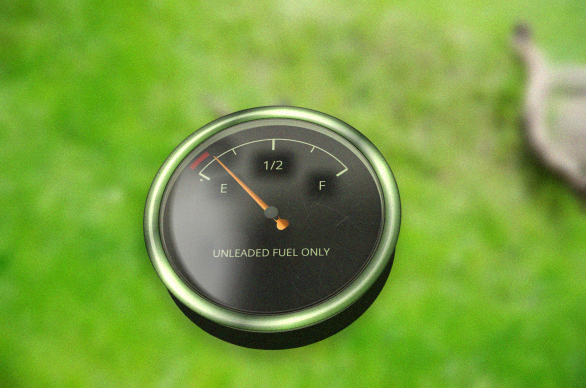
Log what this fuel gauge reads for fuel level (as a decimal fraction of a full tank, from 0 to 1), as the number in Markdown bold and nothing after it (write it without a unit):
**0.125**
